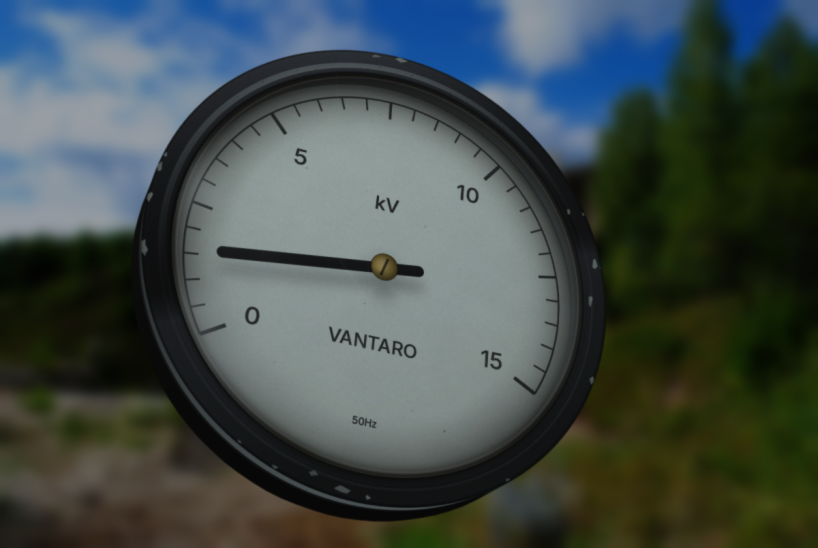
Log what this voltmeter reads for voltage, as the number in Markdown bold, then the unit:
**1.5** kV
